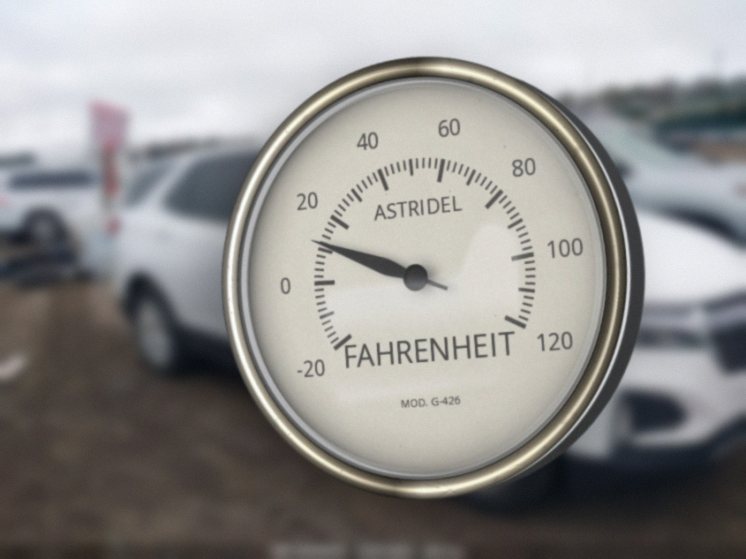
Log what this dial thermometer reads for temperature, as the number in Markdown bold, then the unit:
**12** °F
